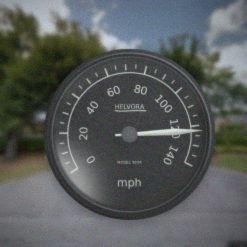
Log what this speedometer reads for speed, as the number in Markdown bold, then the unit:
**122.5** mph
